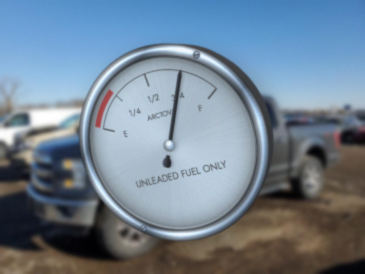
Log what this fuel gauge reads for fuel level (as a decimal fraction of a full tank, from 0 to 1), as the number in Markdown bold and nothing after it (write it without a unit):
**0.75**
